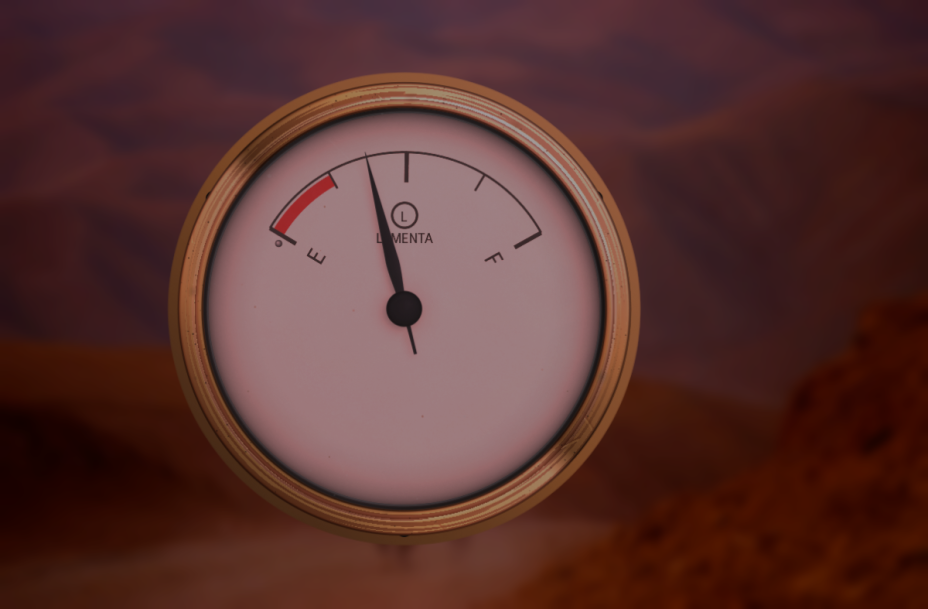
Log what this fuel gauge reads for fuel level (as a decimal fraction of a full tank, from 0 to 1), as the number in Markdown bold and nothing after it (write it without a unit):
**0.375**
